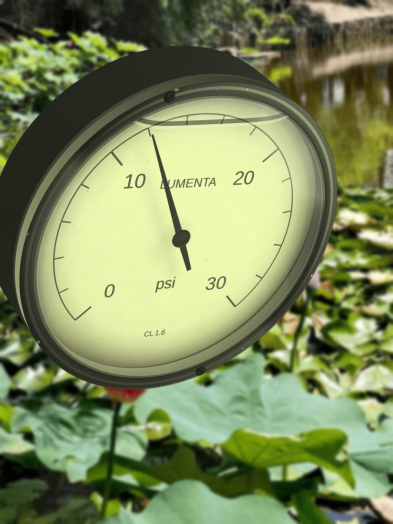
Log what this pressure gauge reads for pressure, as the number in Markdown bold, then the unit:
**12** psi
